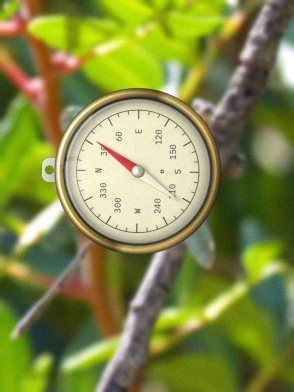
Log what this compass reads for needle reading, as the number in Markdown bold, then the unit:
**35** °
